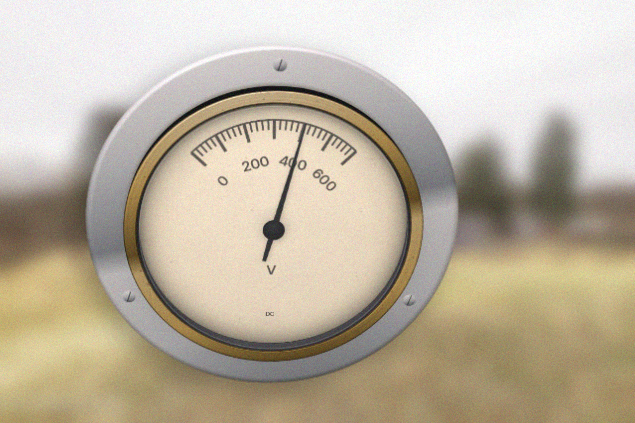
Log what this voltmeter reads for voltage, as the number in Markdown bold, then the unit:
**400** V
